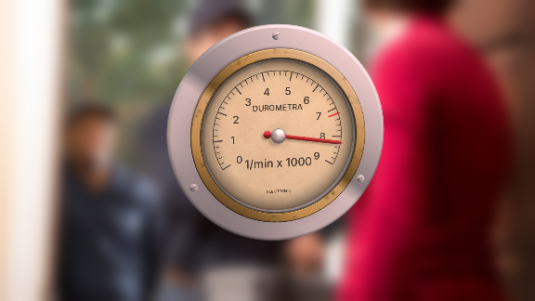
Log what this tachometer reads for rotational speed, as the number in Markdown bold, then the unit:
**8200** rpm
